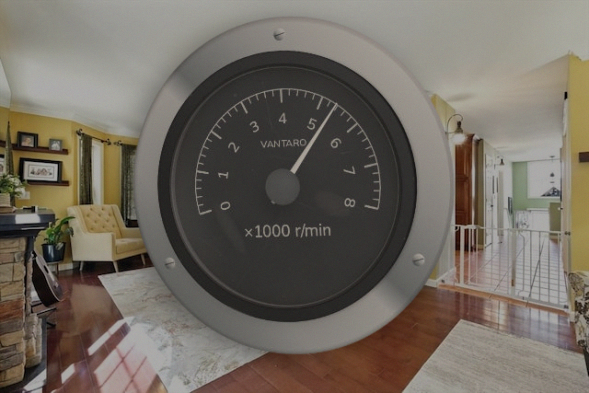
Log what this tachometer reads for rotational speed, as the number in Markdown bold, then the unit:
**5400** rpm
